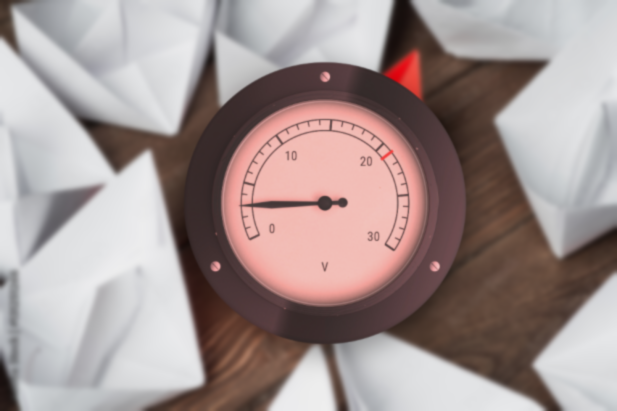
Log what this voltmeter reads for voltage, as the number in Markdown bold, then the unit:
**3** V
